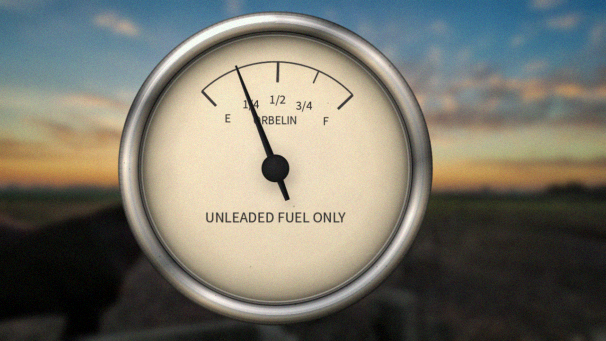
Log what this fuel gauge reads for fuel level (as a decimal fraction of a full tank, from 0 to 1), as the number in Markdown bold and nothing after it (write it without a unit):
**0.25**
